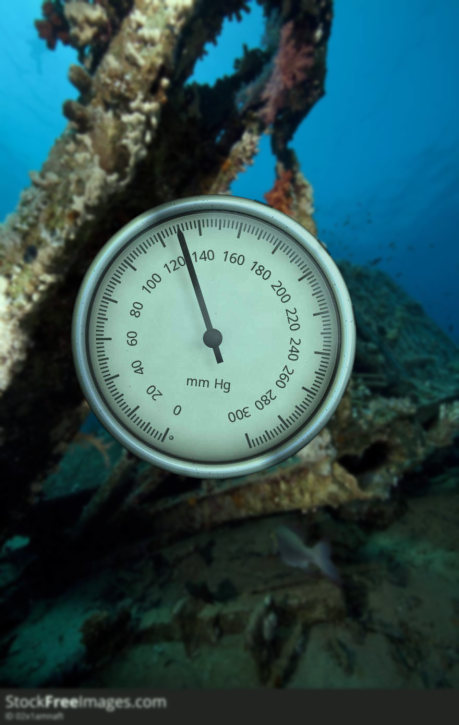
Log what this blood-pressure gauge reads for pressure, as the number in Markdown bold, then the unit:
**130** mmHg
